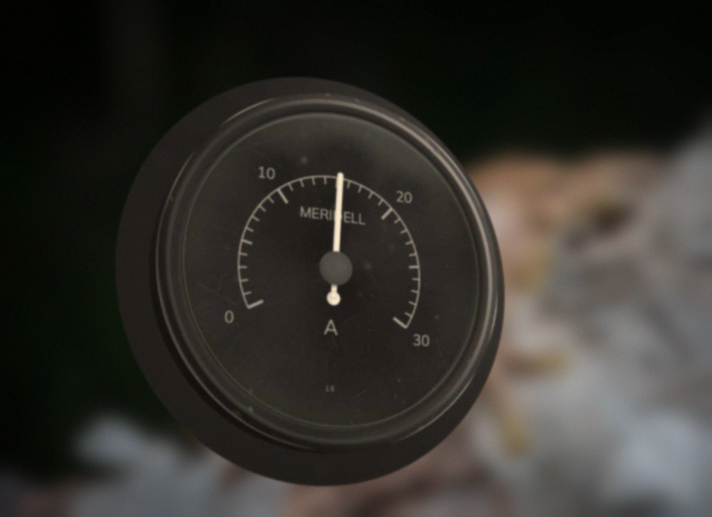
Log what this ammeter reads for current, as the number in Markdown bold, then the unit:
**15** A
